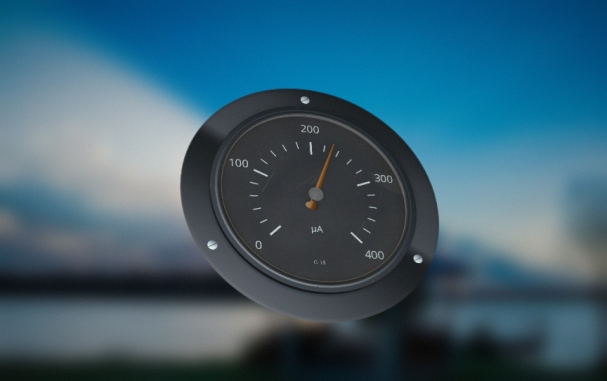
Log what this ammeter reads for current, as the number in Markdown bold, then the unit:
**230** µA
